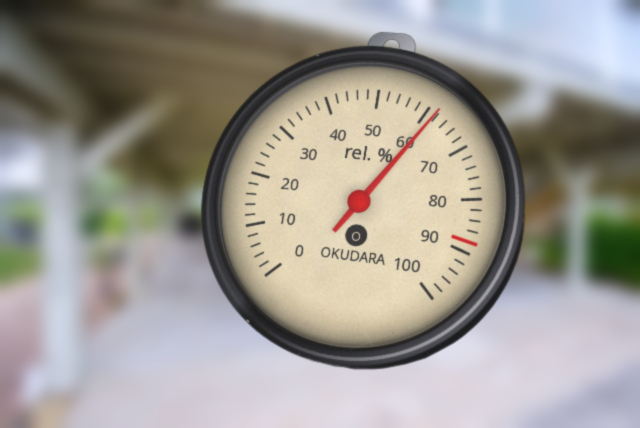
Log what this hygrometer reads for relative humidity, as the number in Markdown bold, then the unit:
**62** %
